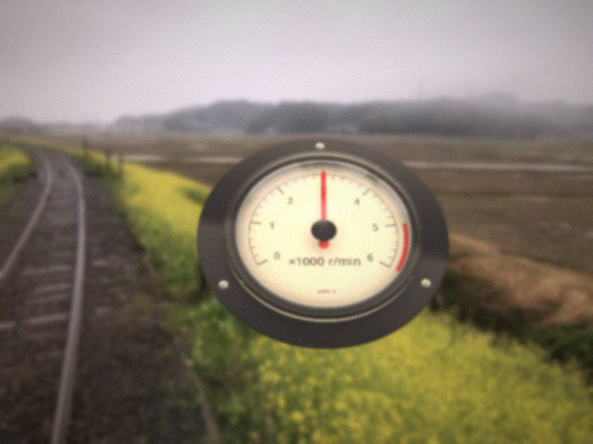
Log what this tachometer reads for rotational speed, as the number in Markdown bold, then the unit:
**3000** rpm
